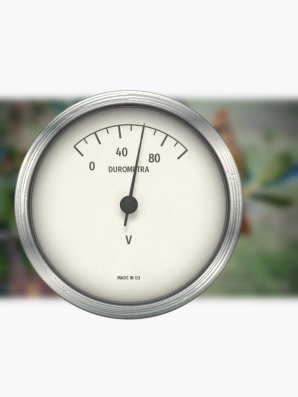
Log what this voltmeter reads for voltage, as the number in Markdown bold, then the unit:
**60** V
